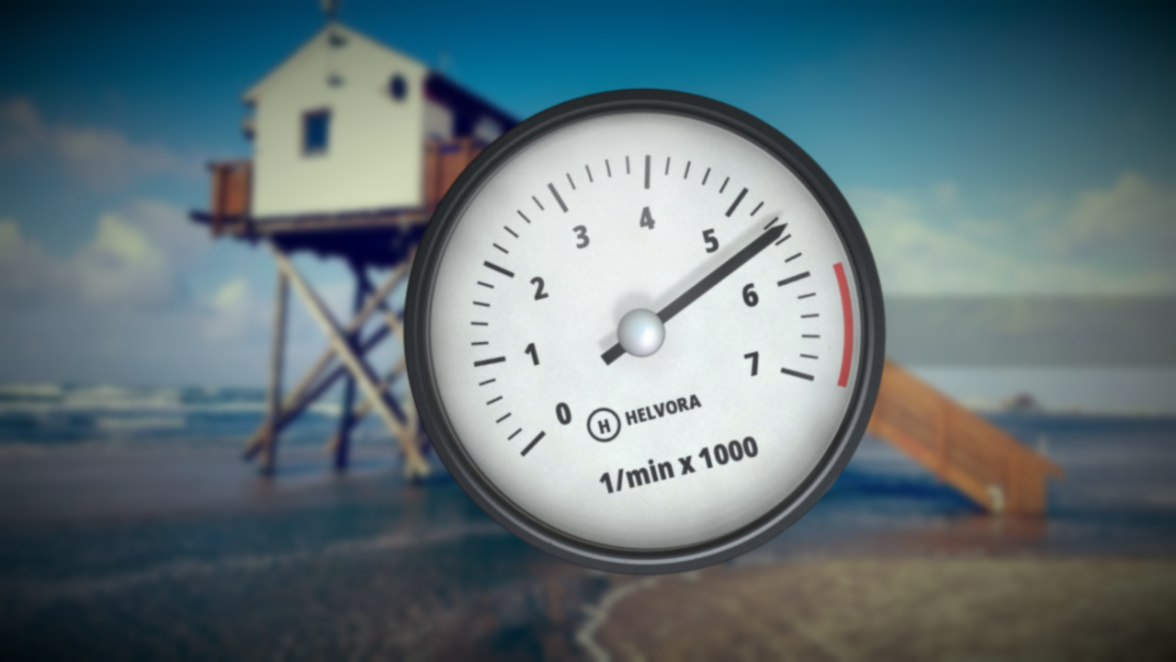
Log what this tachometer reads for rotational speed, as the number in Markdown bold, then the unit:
**5500** rpm
